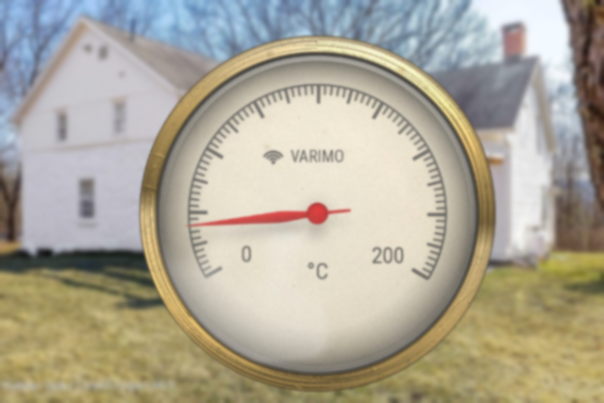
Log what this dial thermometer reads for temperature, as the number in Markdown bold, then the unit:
**20** °C
